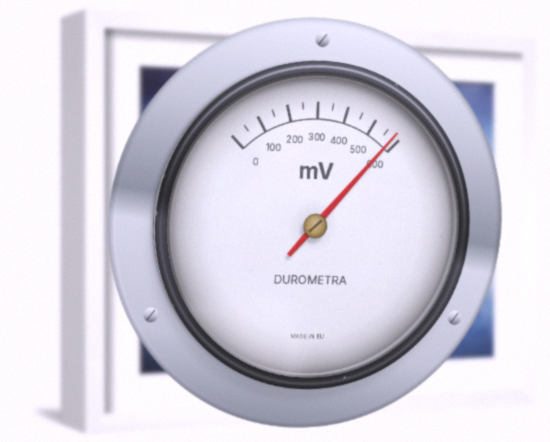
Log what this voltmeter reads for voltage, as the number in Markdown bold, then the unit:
**575** mV
